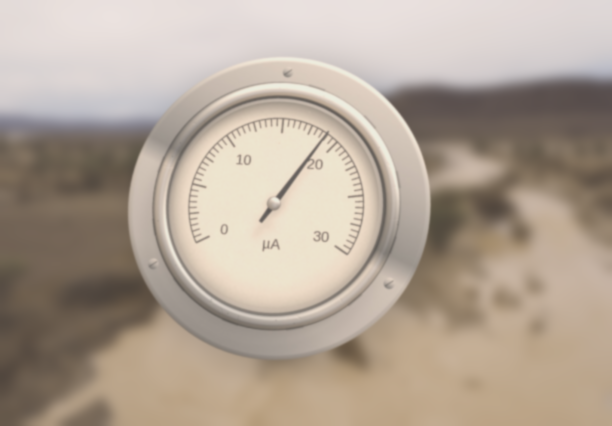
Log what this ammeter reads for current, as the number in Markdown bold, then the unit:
**19** µA
